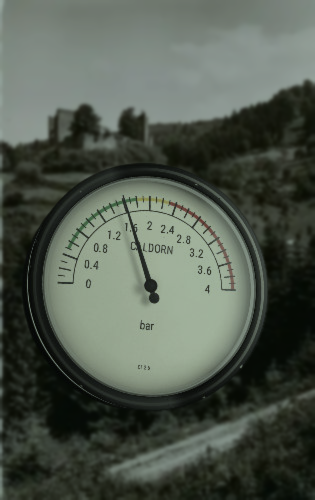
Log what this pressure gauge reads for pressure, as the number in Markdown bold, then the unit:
**1.6** bar
